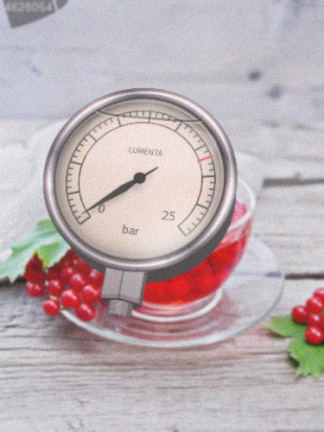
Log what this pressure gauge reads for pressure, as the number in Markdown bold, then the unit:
**0.5** bar
